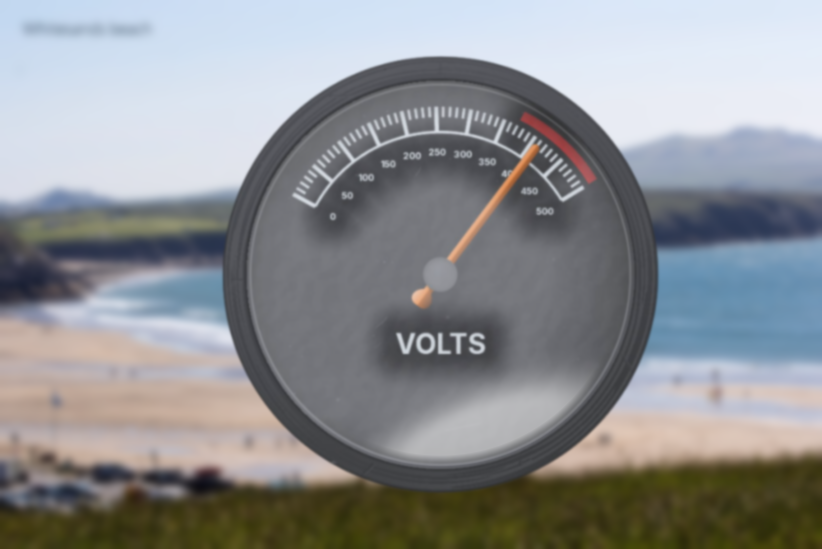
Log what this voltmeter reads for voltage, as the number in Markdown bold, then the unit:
**410** V
